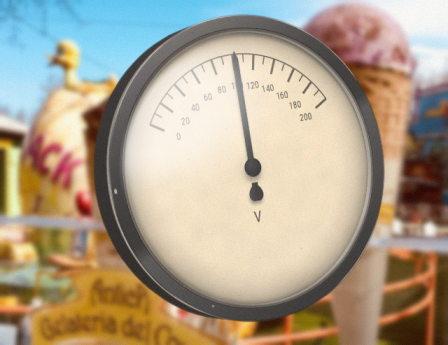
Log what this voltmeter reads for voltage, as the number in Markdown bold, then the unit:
**100** V
